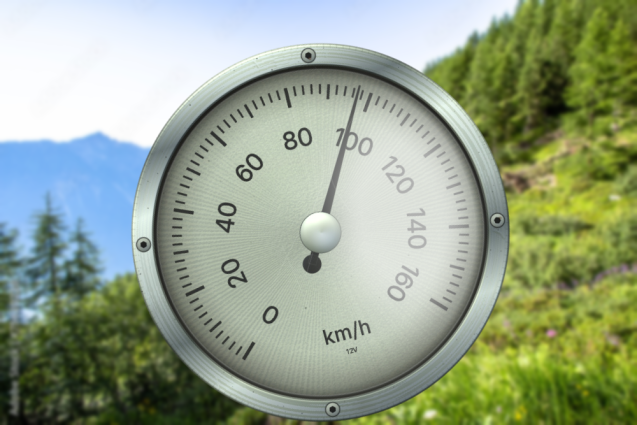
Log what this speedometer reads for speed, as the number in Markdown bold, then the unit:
**97** km/h
